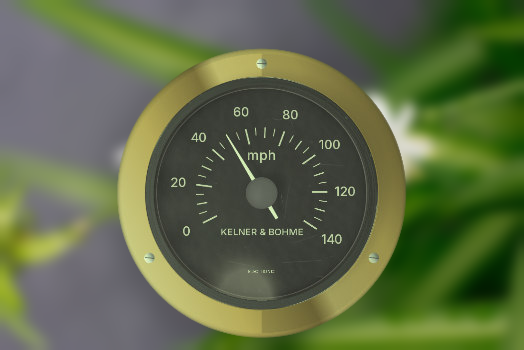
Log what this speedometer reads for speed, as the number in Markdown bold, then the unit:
**50** mph
